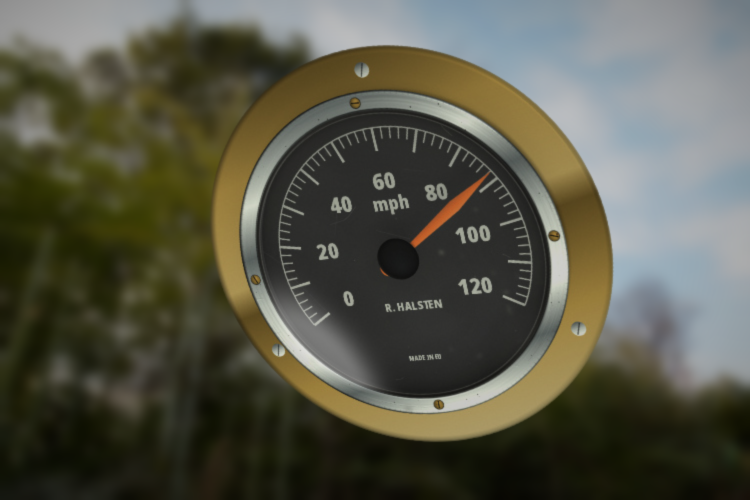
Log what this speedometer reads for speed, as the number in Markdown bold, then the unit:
**88** mph
